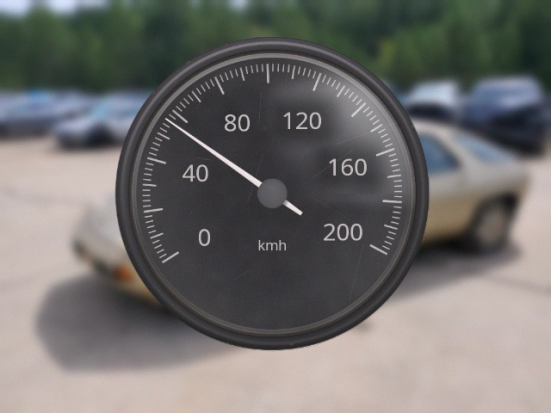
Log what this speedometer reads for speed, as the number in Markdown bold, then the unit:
**56** km/h
